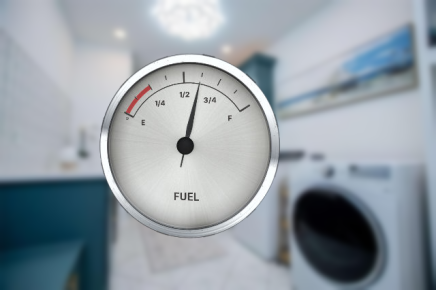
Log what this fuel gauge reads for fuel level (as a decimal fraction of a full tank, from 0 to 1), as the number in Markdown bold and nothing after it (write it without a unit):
**0.625**
